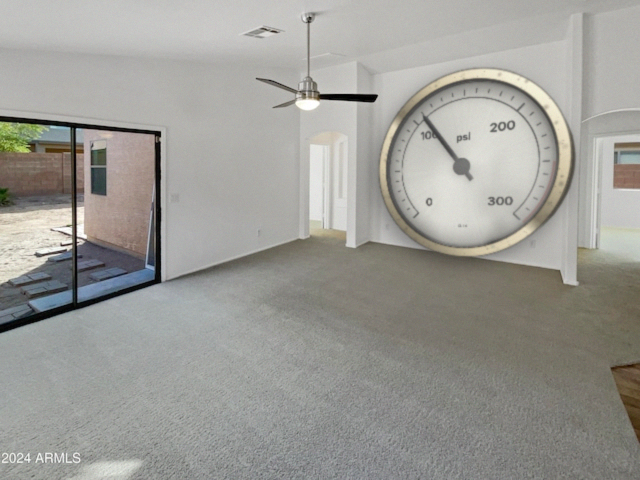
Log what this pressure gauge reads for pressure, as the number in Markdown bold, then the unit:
**110** psi
